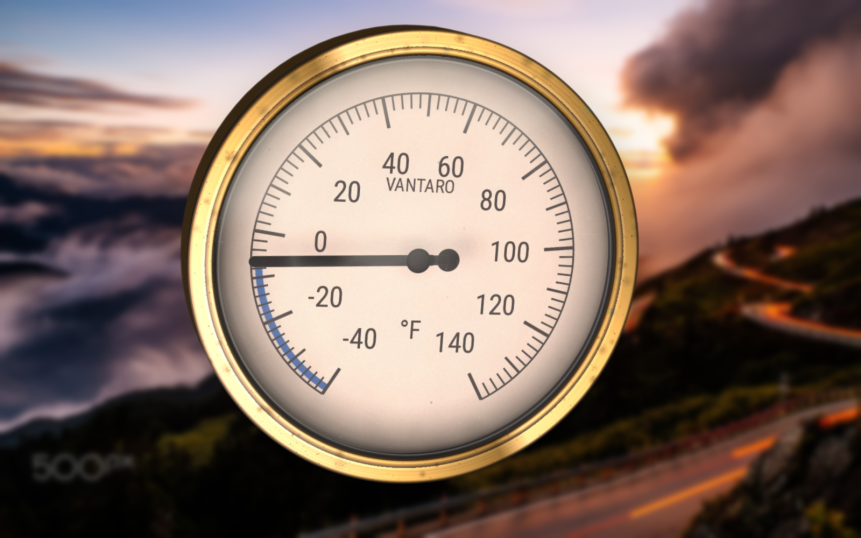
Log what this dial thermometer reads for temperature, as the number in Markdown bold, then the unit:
**-6** °F
